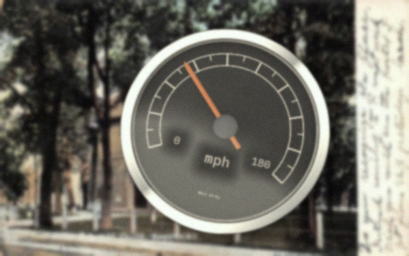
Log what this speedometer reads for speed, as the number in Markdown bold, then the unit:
**55** mph
